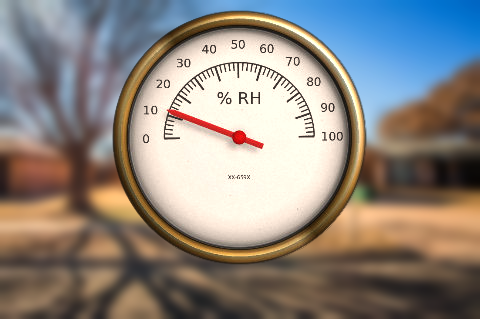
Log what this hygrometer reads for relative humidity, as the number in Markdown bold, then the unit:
**12** %
